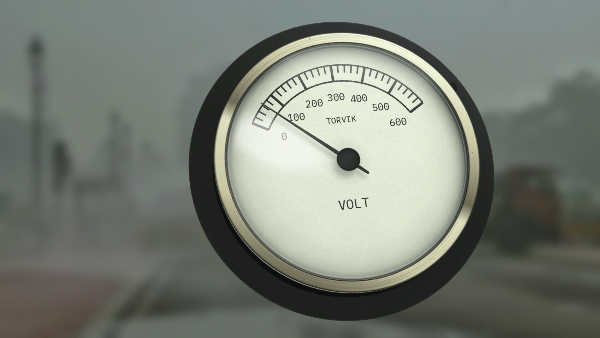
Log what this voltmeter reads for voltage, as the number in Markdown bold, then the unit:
**60** V
